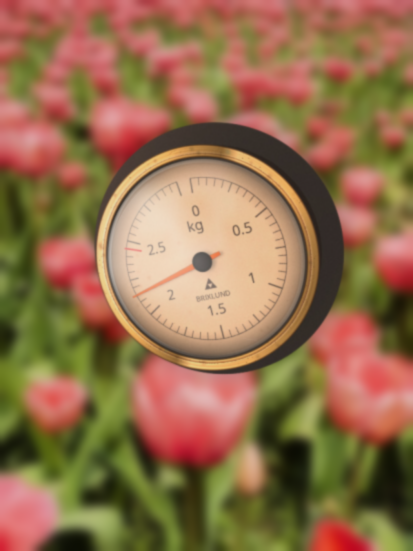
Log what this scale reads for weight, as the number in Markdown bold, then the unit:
**2.15** kg
